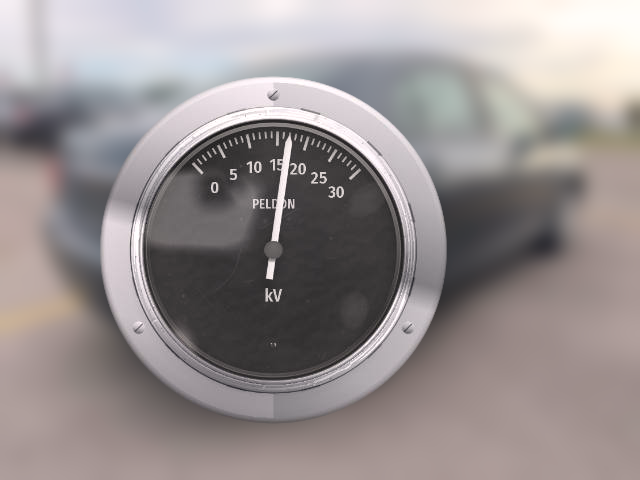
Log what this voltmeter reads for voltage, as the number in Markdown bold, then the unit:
**17** kV
